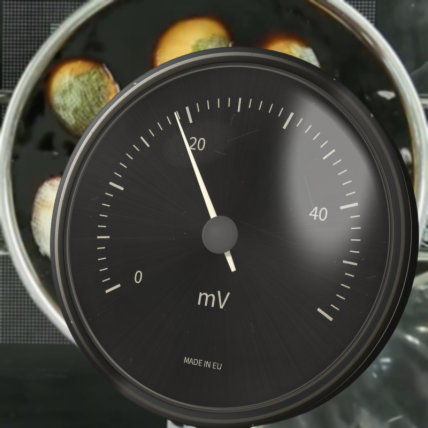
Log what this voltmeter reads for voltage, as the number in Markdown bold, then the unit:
**19** mV
